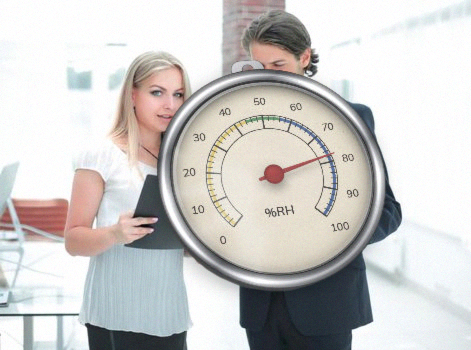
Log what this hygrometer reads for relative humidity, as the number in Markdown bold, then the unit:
**78** %
